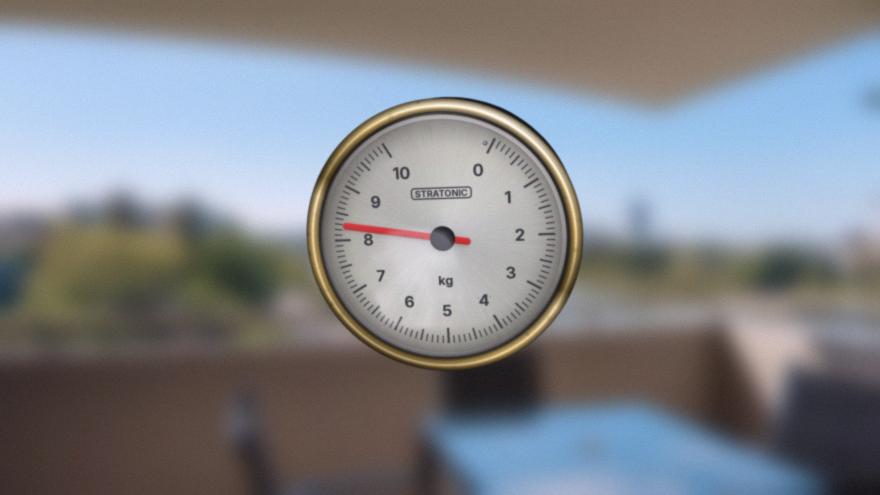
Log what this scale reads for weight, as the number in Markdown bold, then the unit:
**8.3** kg
